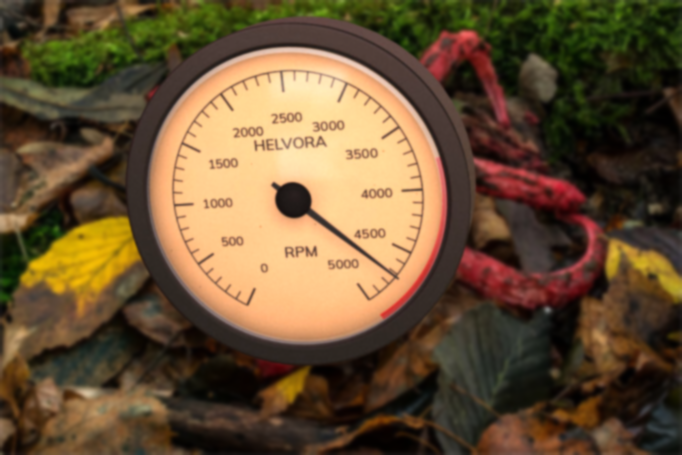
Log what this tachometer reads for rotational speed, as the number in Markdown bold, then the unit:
**4700** rpm
